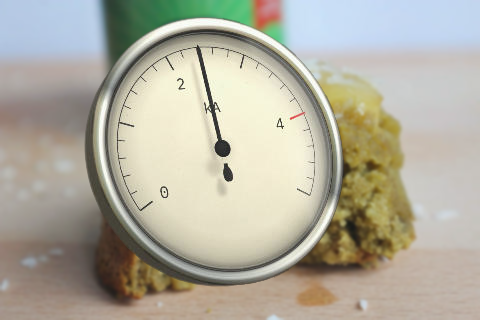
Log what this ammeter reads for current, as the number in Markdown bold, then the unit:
**2.4** kA
